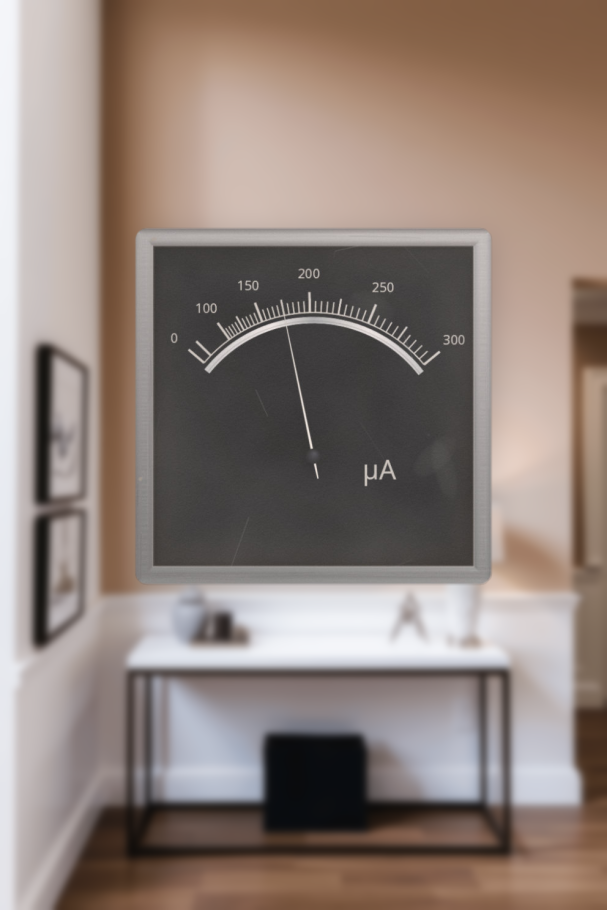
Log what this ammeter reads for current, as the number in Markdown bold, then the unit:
**175** µA
